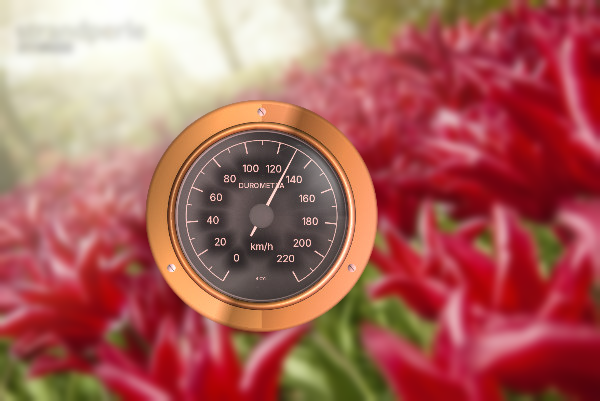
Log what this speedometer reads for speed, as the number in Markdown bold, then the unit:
**130** km/h
